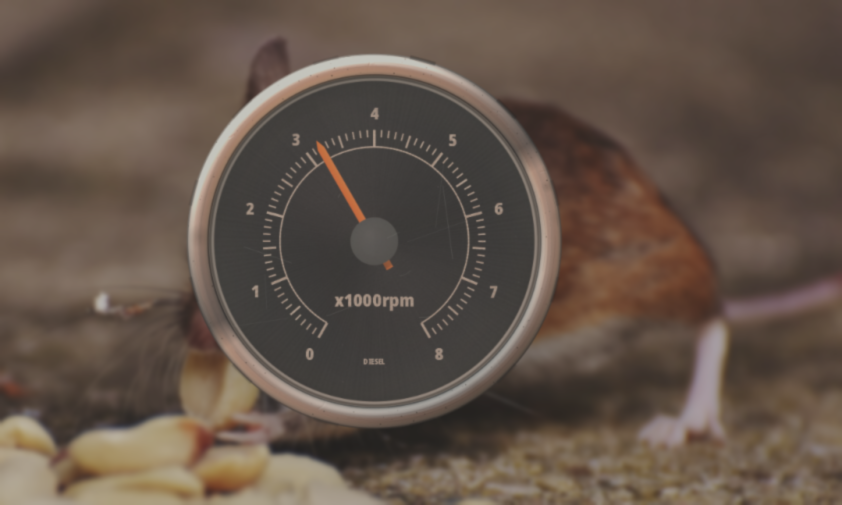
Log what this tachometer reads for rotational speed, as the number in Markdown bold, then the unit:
**3200** rpm
